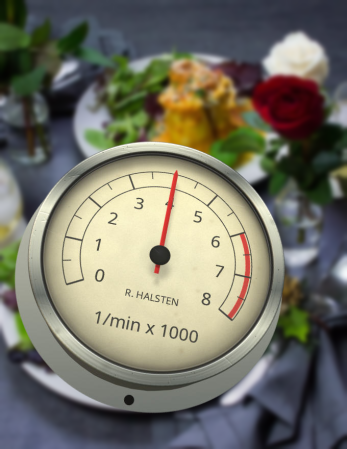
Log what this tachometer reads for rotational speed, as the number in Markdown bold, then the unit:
**4000** rpm
